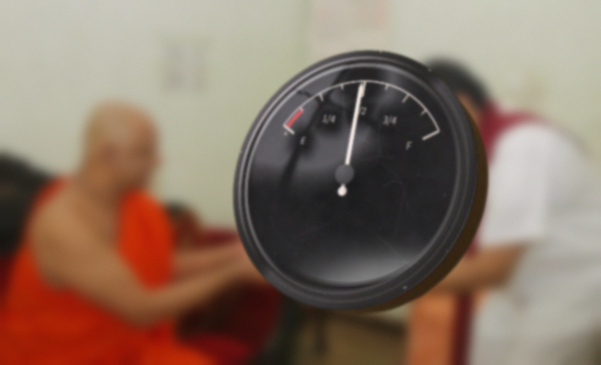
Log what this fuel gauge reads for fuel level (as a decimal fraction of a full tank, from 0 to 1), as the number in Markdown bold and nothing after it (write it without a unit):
**0.5**
